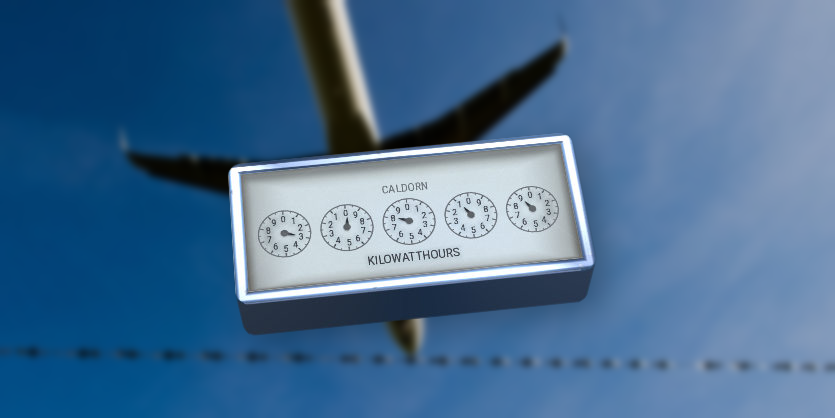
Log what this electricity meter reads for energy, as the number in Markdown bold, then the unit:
**29809** kWh
